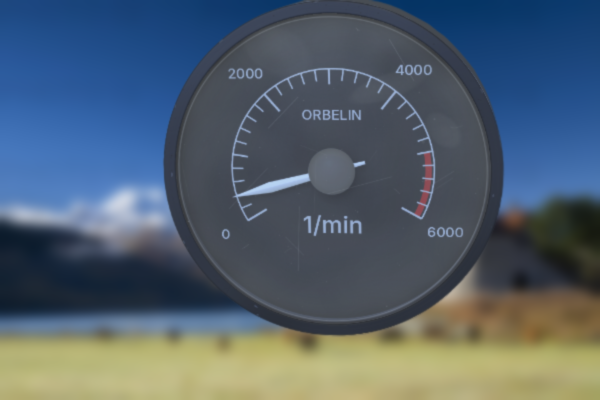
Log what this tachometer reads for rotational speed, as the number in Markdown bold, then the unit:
**400** rpm
